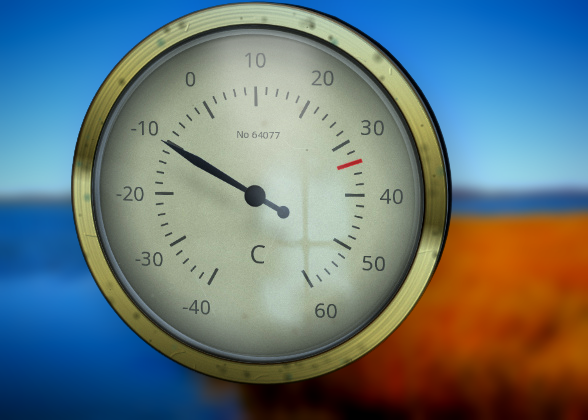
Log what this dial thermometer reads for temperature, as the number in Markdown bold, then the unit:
**-10** °C
